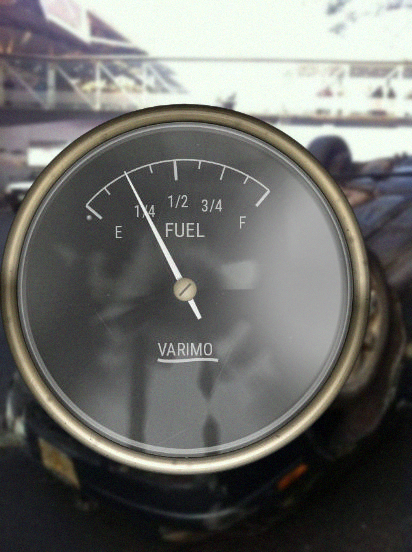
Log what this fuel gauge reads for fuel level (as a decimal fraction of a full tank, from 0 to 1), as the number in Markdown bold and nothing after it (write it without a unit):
**0.25**
